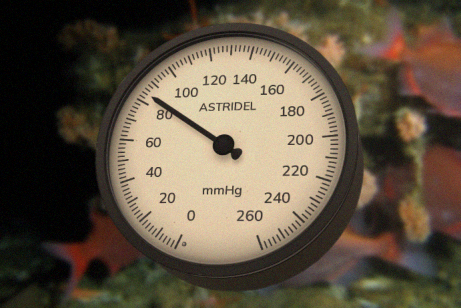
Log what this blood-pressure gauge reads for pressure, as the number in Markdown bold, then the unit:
**84** mmHg
